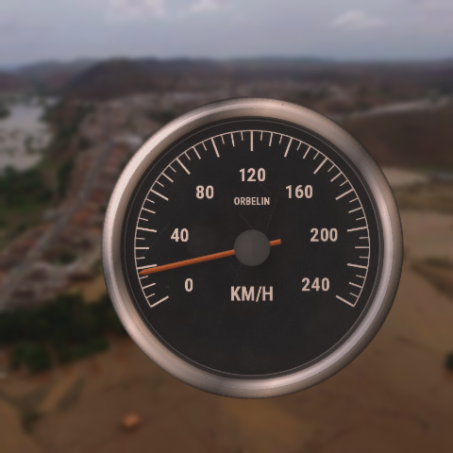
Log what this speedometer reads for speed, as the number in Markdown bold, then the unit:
**17.5** km/h
